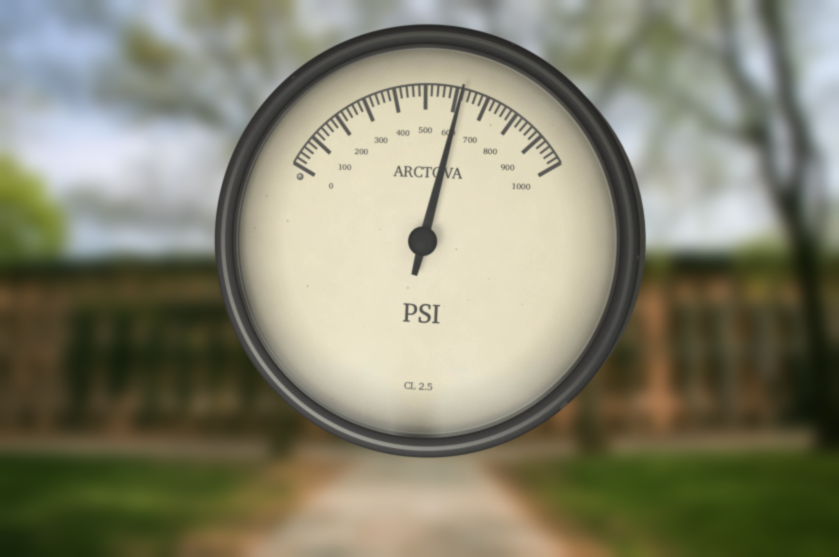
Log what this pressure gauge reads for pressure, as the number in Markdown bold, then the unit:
**620** psi
